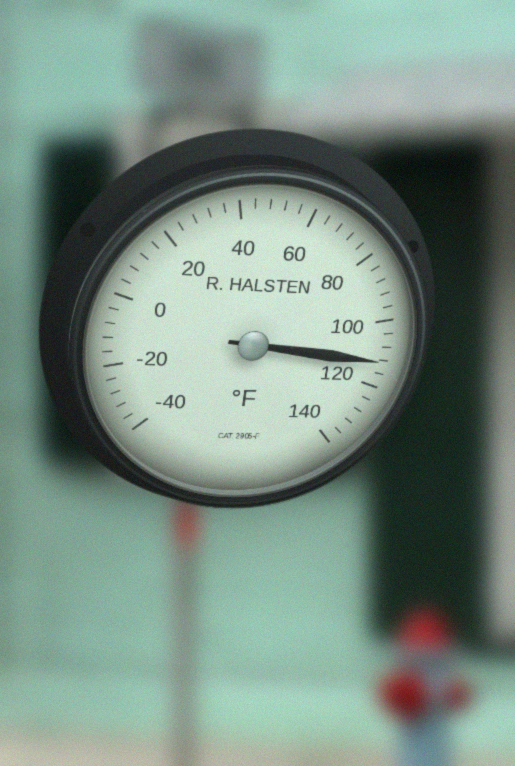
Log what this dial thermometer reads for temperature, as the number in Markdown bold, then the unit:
**112** °F
